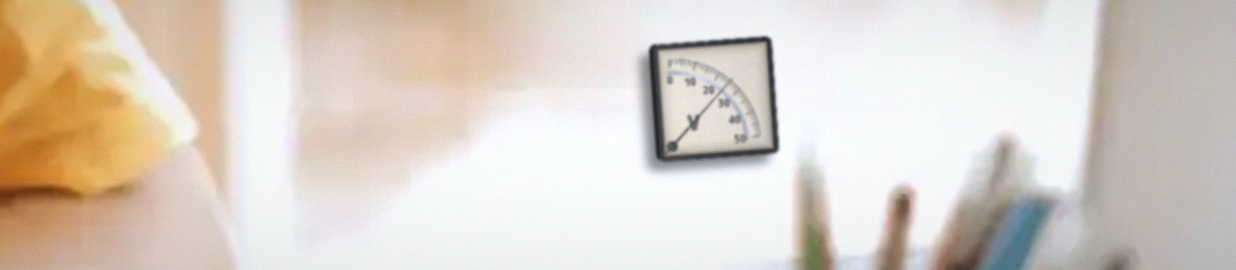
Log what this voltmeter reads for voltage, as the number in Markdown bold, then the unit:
**25** V
